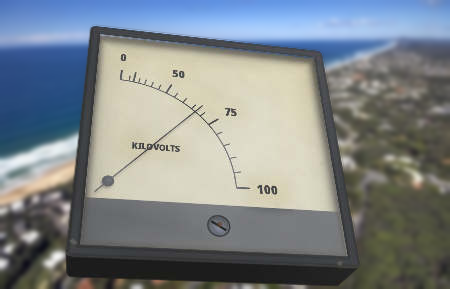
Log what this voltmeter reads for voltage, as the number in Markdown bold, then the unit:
**67.5** kV
